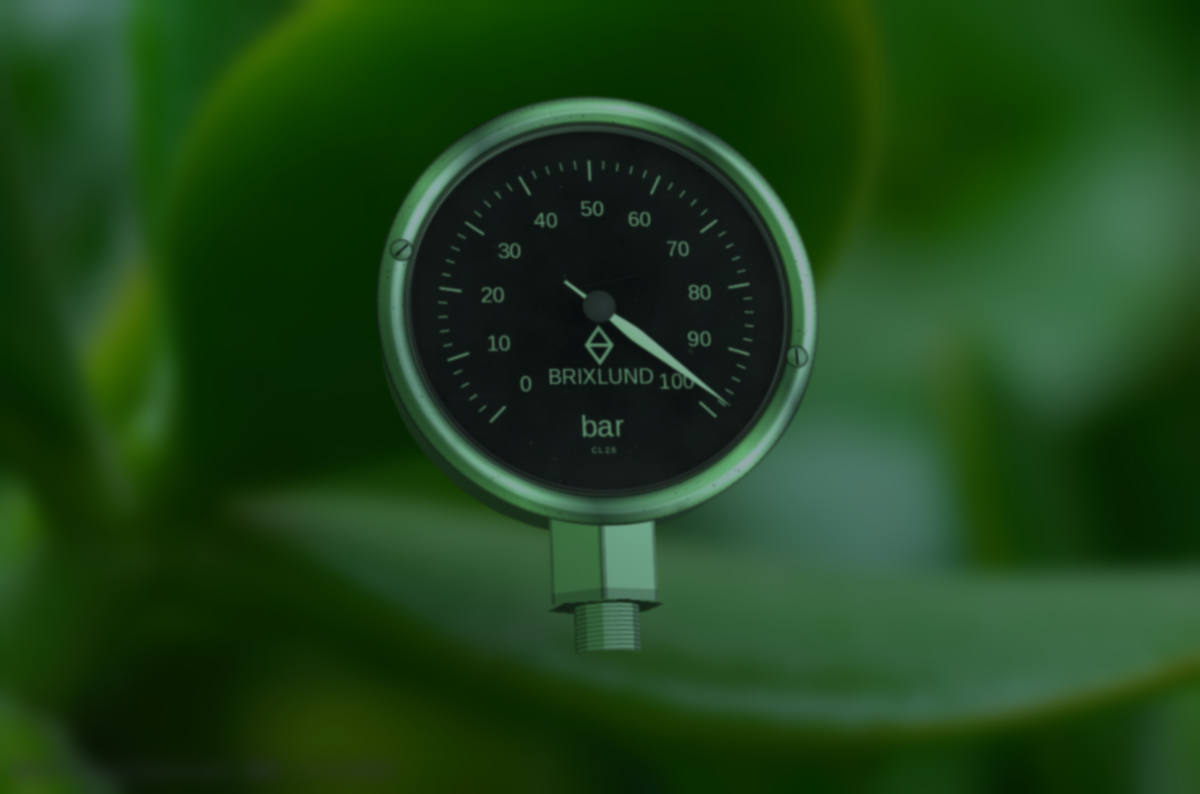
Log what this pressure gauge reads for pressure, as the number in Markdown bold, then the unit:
**98** bar
